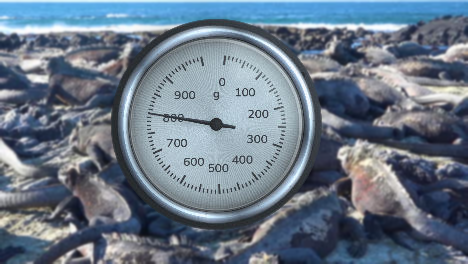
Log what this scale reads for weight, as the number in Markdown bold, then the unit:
**800** g
